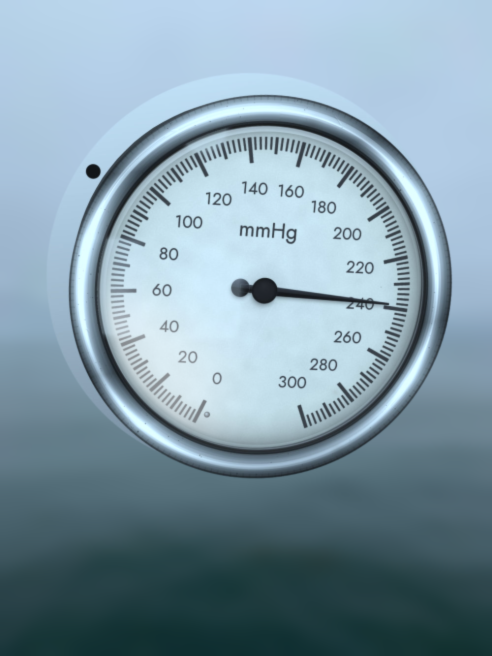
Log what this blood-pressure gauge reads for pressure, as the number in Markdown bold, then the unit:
**238** mmHg
